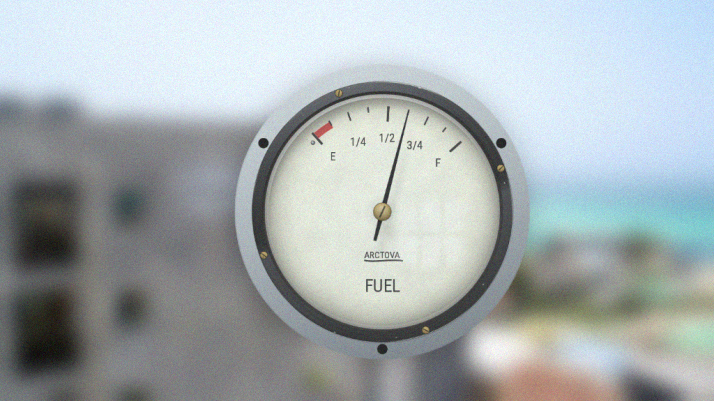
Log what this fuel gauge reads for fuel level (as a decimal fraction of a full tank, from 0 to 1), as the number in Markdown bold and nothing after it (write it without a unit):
**0.625**
